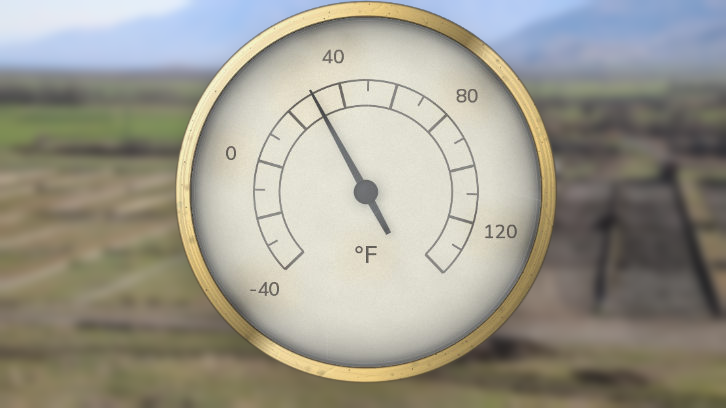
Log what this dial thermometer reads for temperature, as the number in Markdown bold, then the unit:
**30** °F
